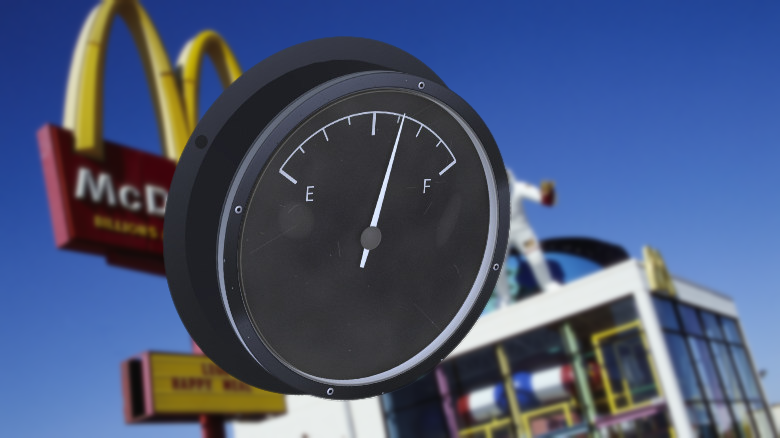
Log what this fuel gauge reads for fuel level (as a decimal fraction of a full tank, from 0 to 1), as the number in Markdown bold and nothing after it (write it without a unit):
**0.625**
